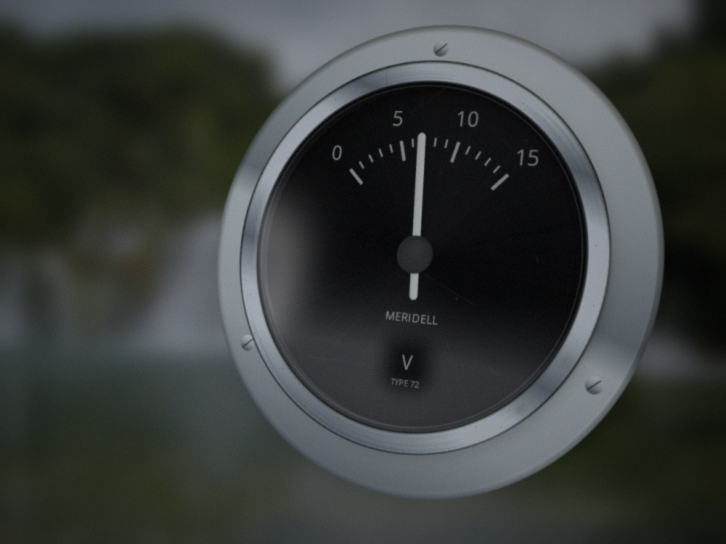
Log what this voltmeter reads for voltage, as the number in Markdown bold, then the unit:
**7** V
